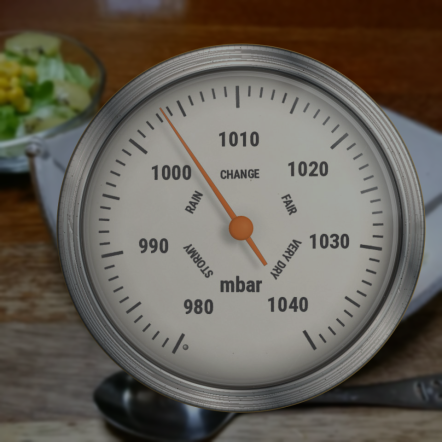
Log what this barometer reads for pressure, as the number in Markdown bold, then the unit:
**1003.5** mbar
